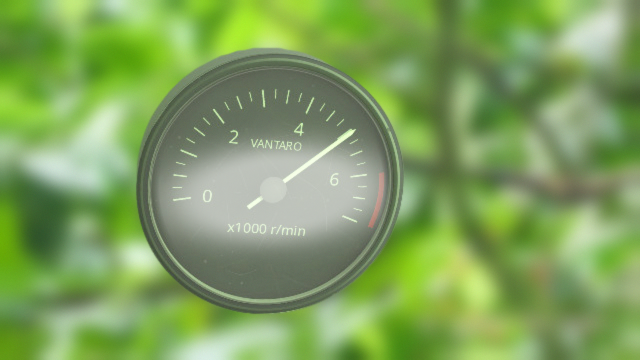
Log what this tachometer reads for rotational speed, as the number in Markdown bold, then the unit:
**5000** rpm
